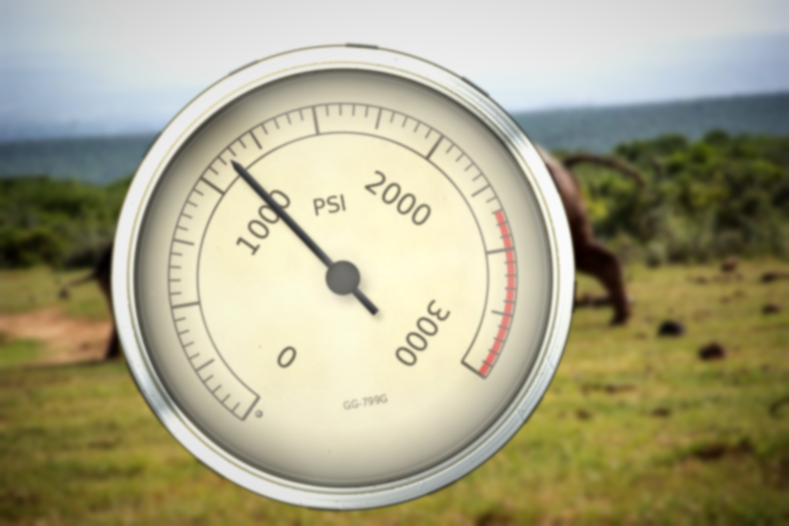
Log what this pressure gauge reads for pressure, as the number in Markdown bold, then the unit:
**1125** psi
